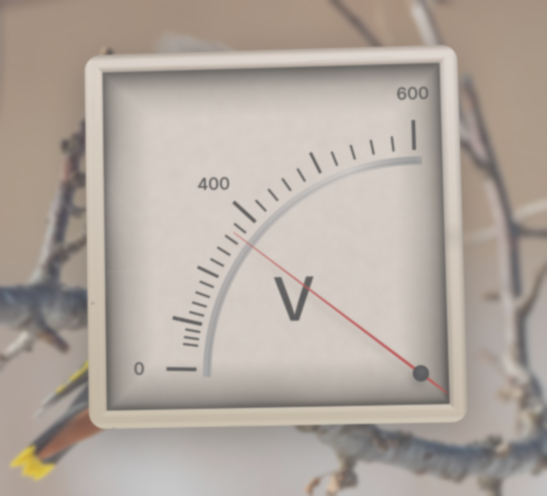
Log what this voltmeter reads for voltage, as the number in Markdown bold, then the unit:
**370** V
